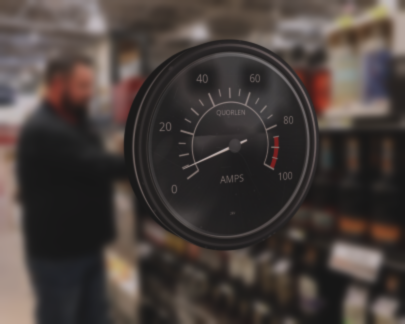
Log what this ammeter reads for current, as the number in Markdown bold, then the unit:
**5** A
